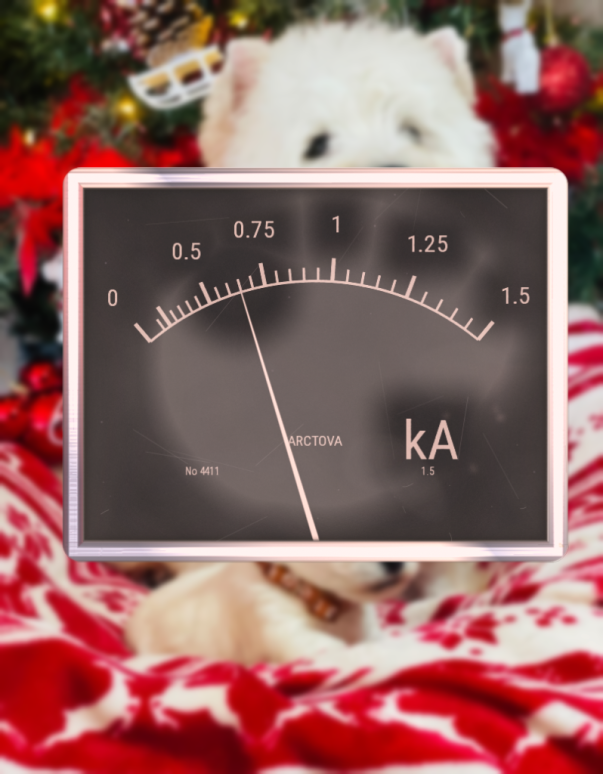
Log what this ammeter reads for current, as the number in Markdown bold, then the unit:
**0.65** kA
